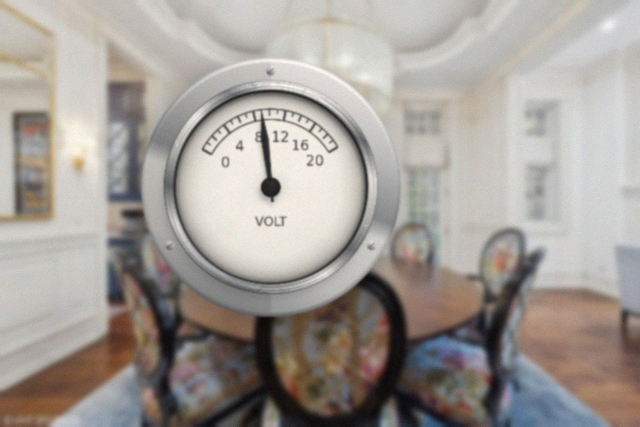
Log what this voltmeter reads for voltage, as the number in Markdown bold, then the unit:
**9** V
